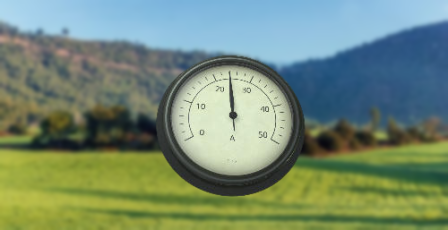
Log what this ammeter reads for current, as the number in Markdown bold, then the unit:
**24** A
